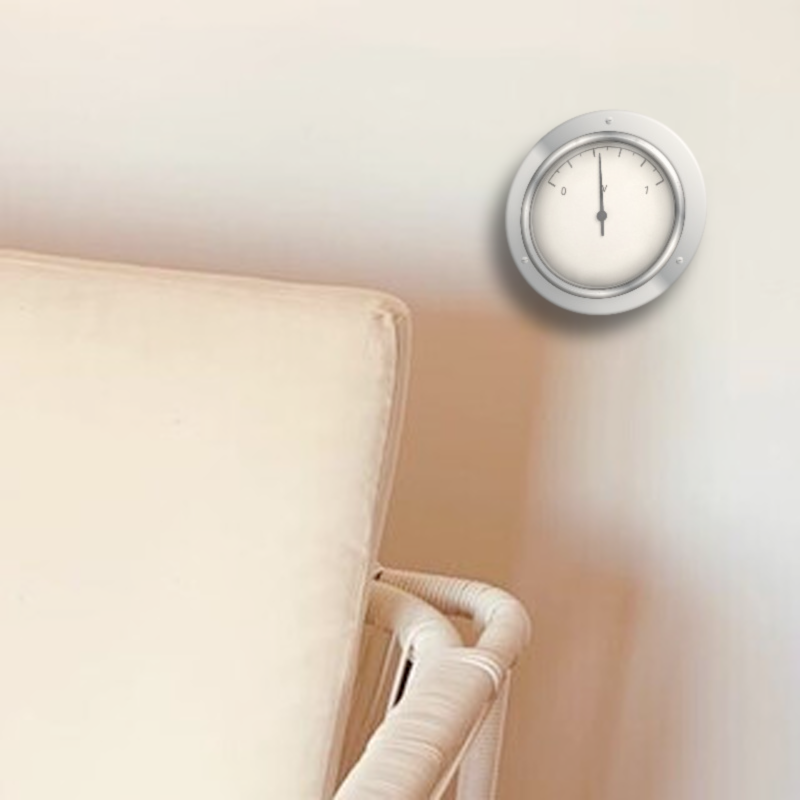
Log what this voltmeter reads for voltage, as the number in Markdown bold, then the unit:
**0.45** V
